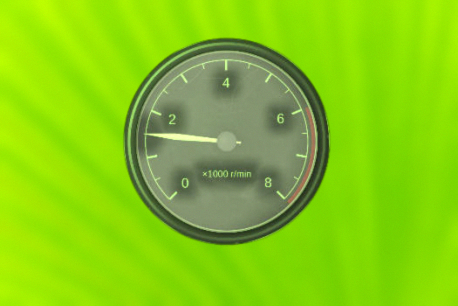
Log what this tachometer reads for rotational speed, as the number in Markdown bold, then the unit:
**1500** rpm
